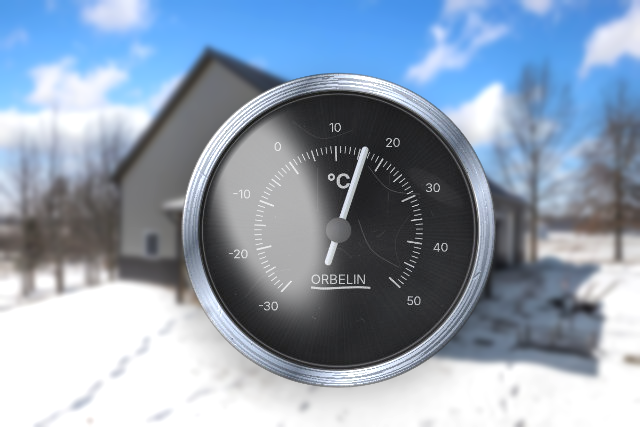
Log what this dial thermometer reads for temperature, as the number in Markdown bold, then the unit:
**16** °C
